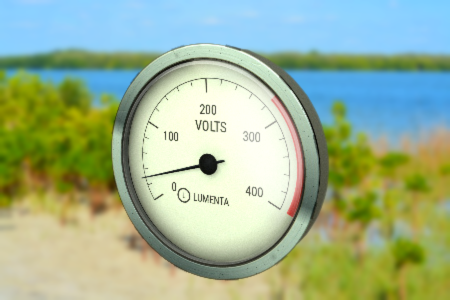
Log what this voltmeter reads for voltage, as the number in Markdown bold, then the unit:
**30** V
